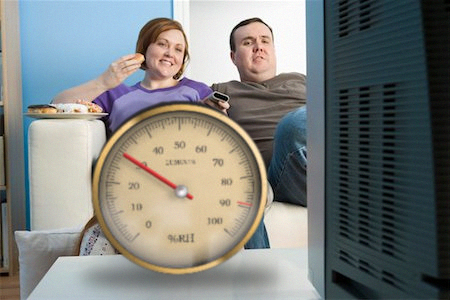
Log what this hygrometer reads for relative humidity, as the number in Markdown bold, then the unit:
**30** %
